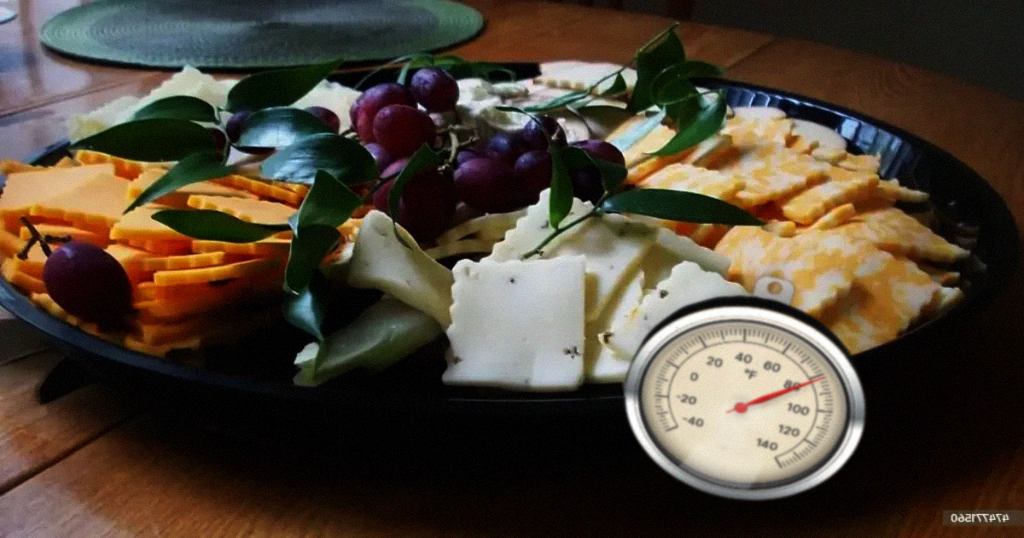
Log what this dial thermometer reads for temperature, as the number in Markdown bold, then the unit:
**80** °F
